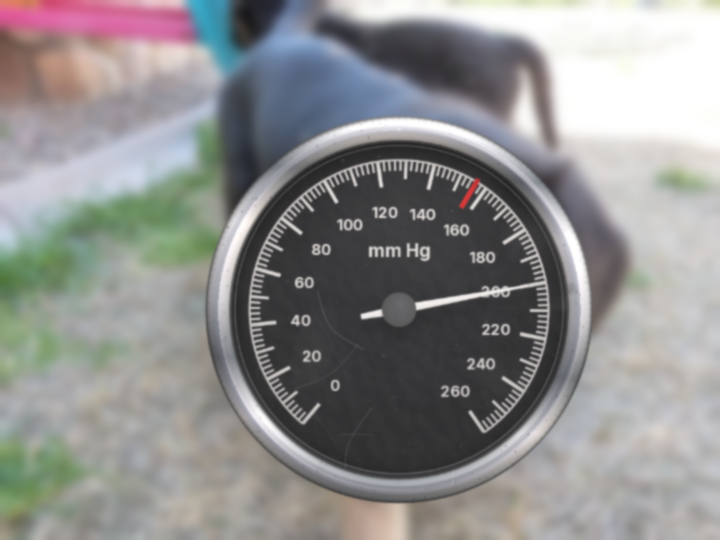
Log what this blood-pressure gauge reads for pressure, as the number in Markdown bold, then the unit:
**200** mmHg
